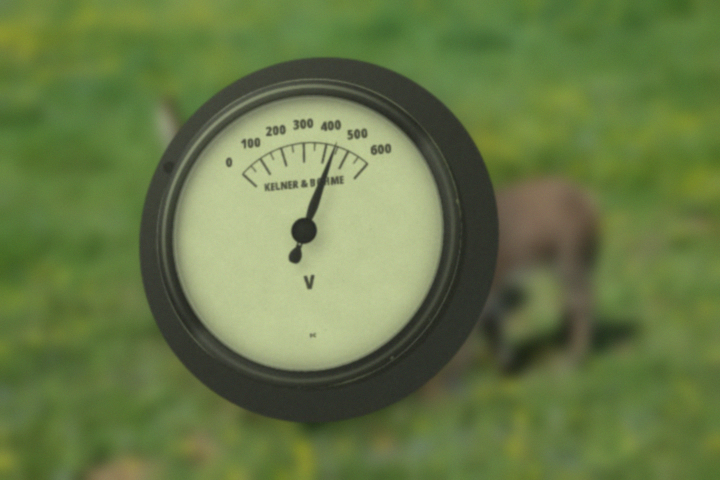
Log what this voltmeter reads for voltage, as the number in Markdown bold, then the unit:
**450** V
